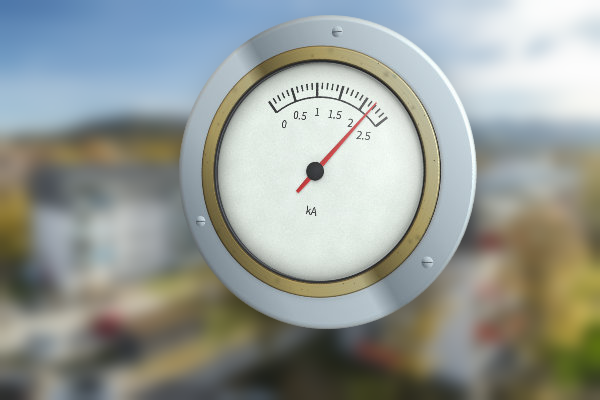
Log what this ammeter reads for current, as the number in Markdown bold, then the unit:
**2.2** kA
